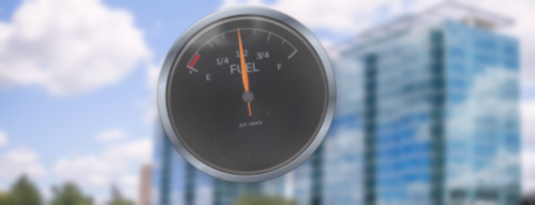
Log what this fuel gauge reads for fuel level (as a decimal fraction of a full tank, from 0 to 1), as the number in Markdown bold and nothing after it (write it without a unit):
**0.5**
